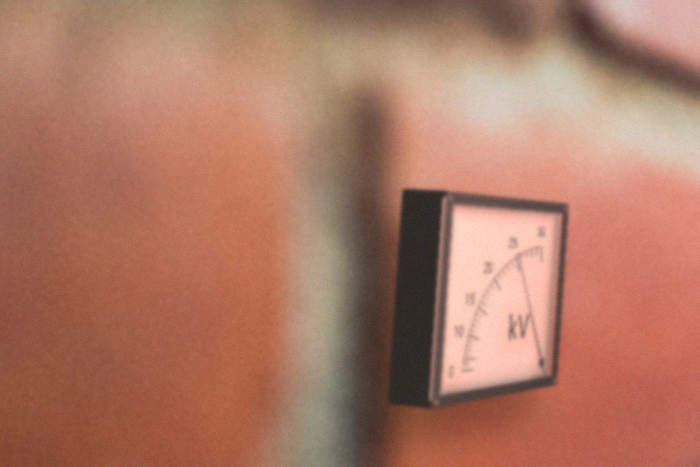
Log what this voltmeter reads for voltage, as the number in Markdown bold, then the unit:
**25** kV
